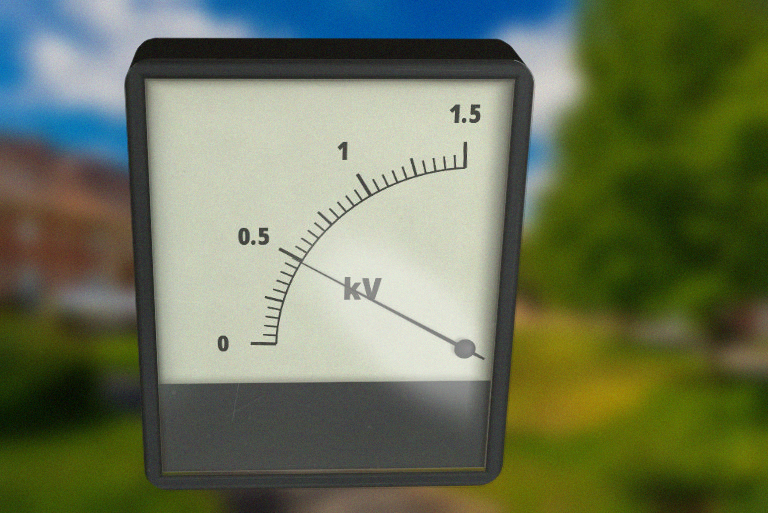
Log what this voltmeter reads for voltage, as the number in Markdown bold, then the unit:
**0.5** kV
